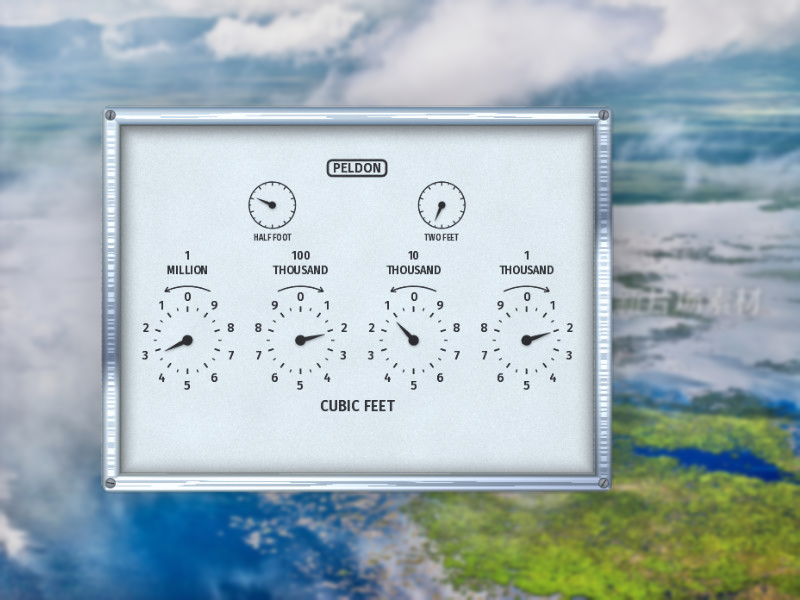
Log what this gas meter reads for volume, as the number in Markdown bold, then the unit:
**321200** ft³
